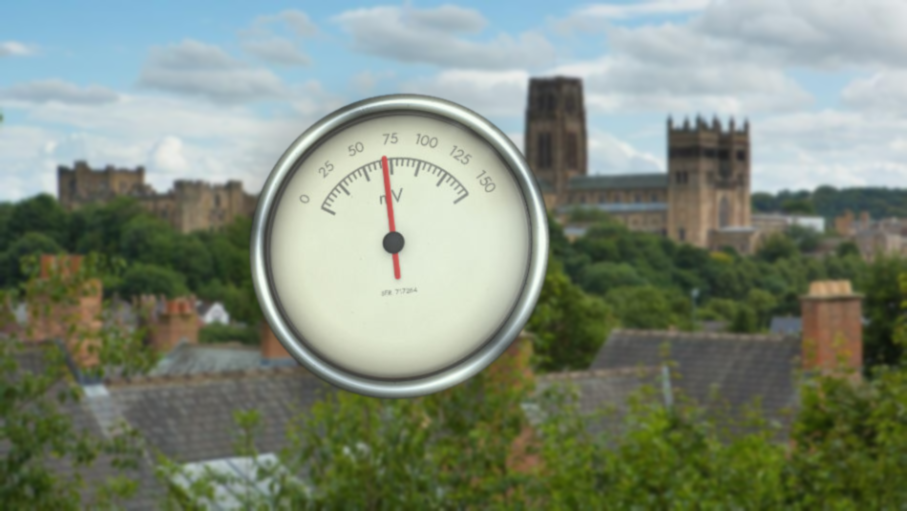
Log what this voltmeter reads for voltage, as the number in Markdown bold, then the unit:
**70** mV
